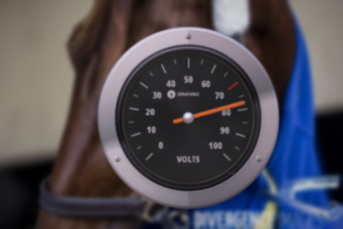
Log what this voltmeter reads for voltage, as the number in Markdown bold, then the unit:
**77.5** V
